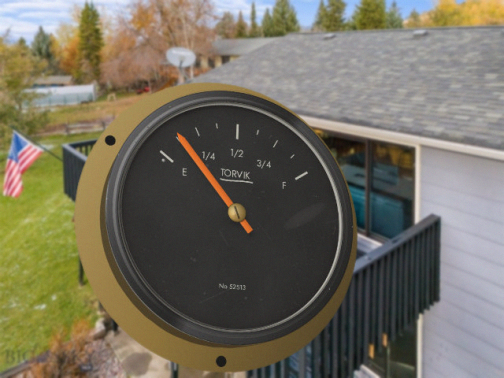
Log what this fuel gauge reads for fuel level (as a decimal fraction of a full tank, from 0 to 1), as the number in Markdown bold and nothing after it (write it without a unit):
**0.125**
